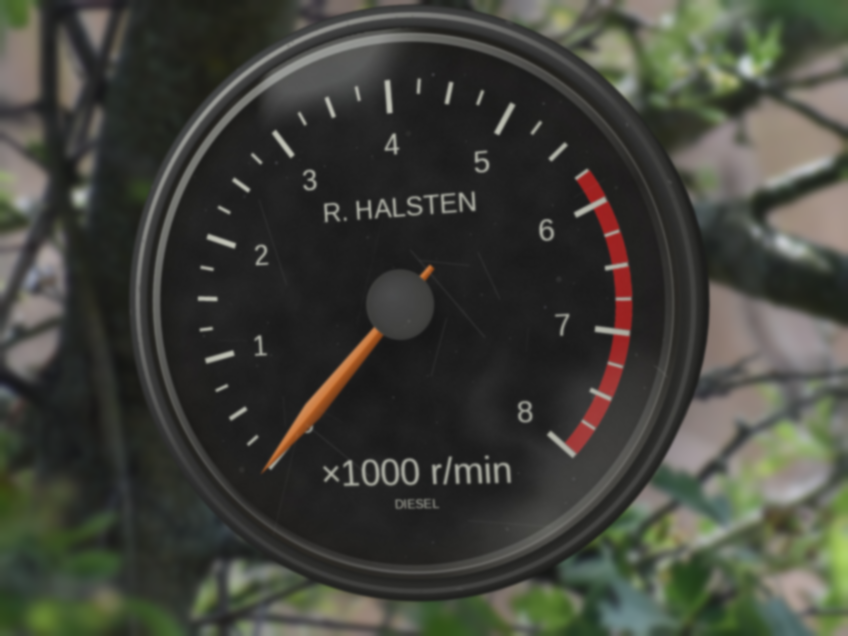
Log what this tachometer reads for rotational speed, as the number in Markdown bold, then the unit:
**0** rpm
